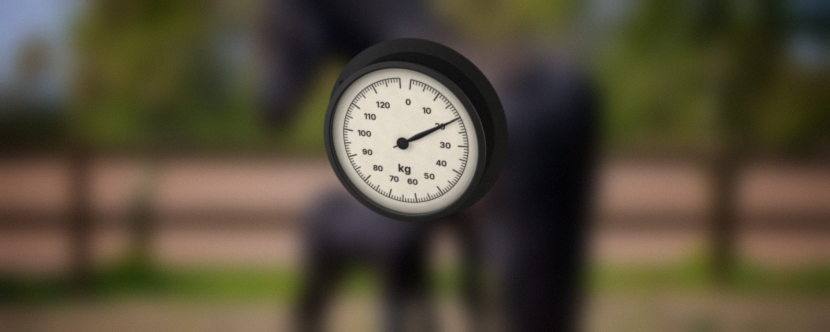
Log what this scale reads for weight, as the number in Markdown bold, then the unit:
**20** kg
